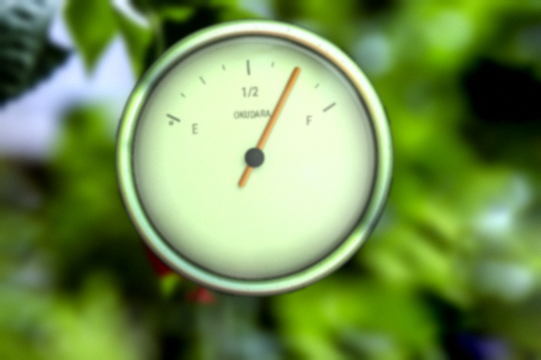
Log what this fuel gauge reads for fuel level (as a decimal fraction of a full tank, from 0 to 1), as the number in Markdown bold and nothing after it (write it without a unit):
**0.75**
